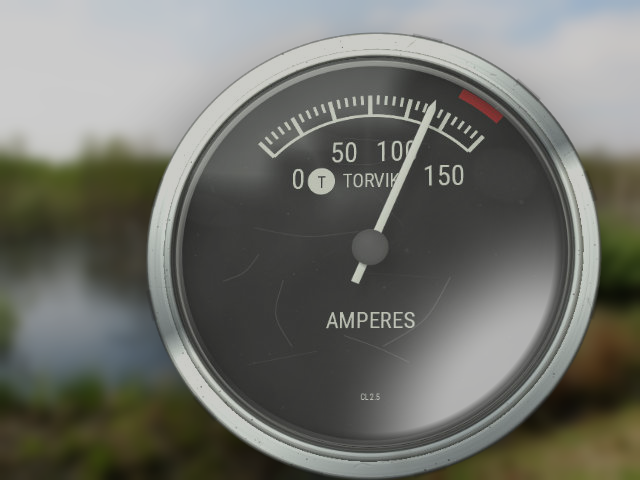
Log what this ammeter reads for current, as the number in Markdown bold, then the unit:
**115** A
